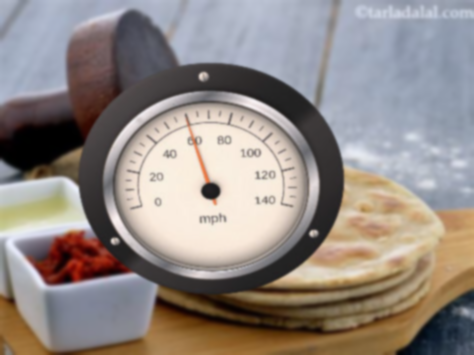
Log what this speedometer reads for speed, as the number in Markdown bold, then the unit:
**60** mph
